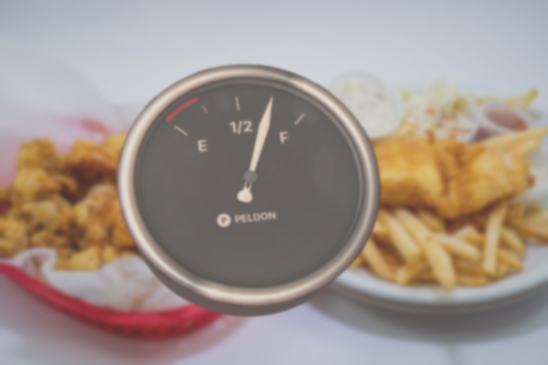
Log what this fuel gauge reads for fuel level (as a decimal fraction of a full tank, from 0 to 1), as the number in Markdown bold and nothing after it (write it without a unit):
**0.75**
